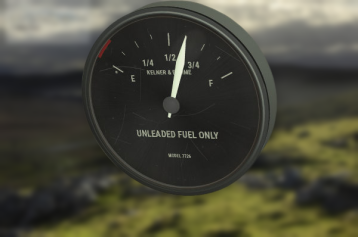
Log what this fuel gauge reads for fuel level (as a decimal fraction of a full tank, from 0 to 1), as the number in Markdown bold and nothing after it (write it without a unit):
**0.625**
